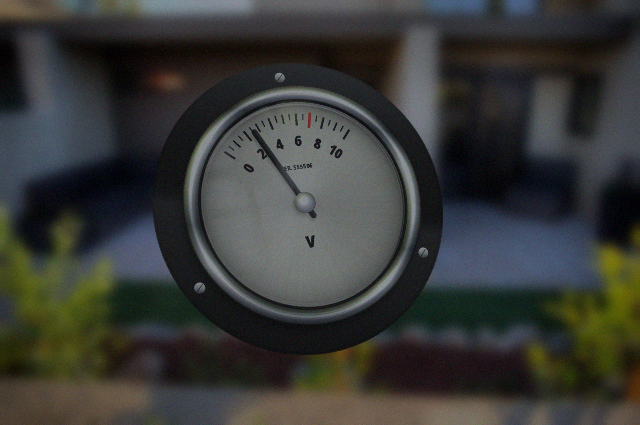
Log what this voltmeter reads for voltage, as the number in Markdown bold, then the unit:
**2.5** V
